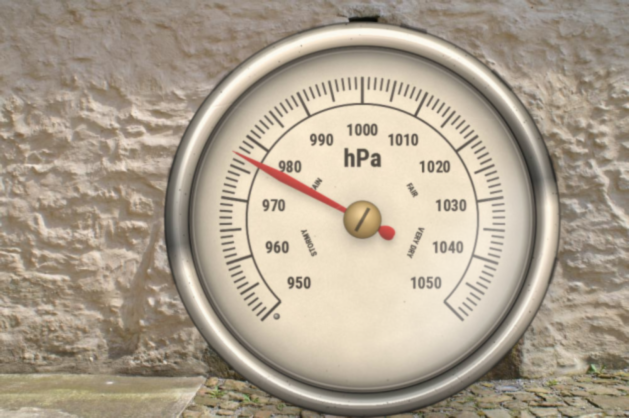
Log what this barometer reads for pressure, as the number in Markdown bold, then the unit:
**977** hPa
